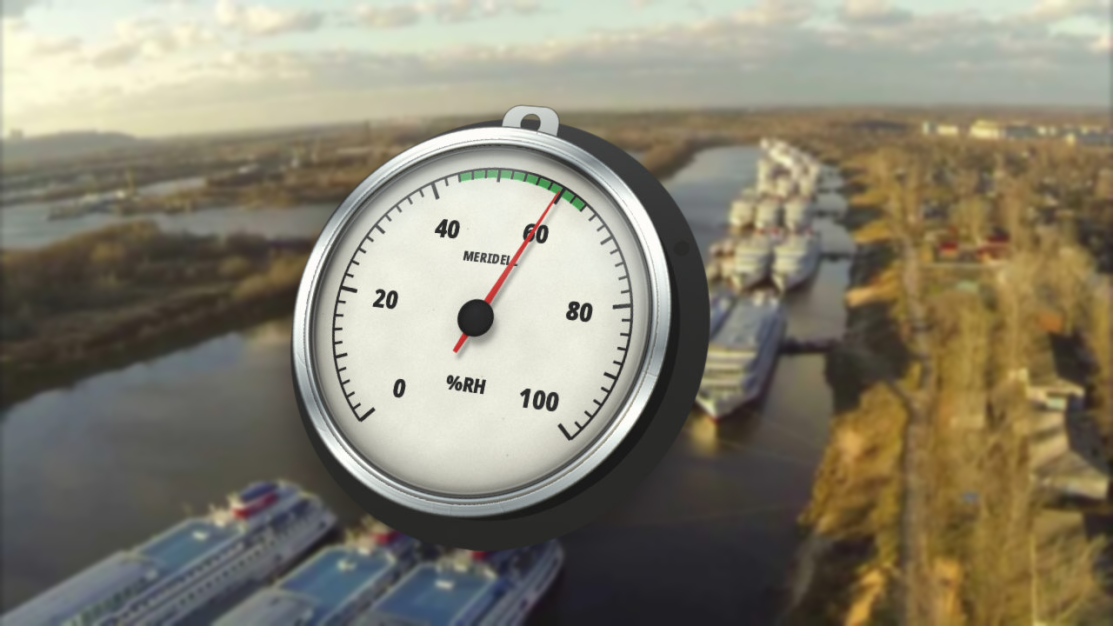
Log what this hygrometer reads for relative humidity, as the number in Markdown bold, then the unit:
**60** %
